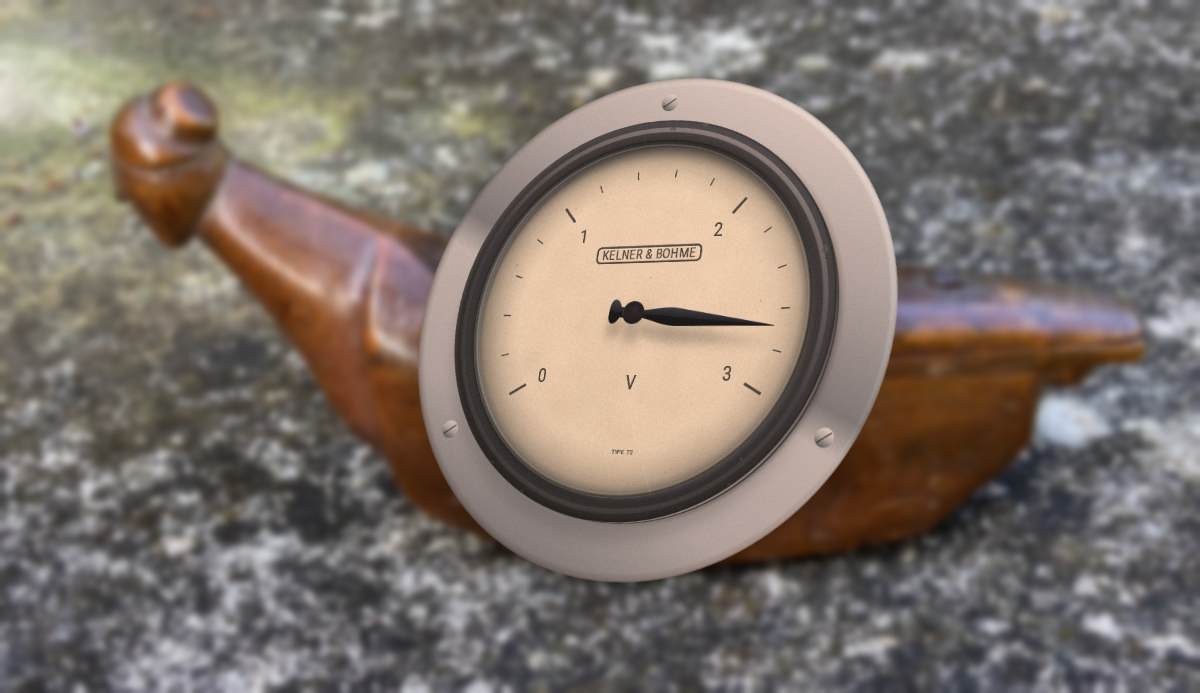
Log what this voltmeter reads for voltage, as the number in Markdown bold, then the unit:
**2.7** V
